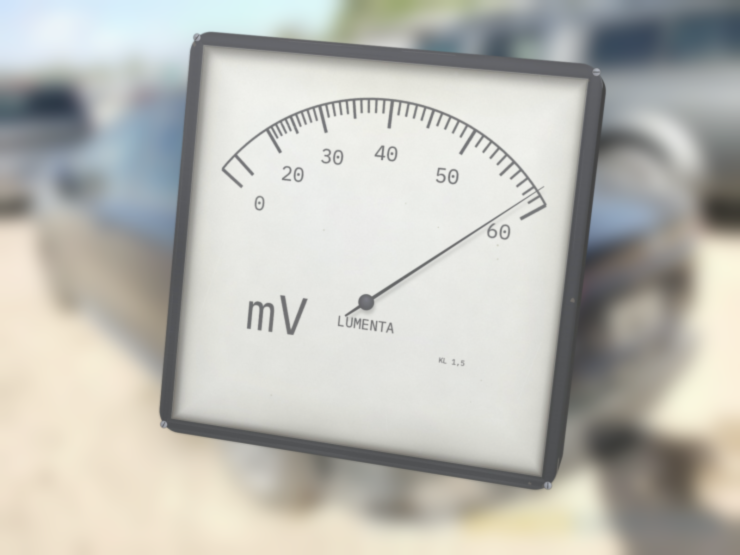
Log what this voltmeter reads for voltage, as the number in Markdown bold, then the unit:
**58.5** mV
